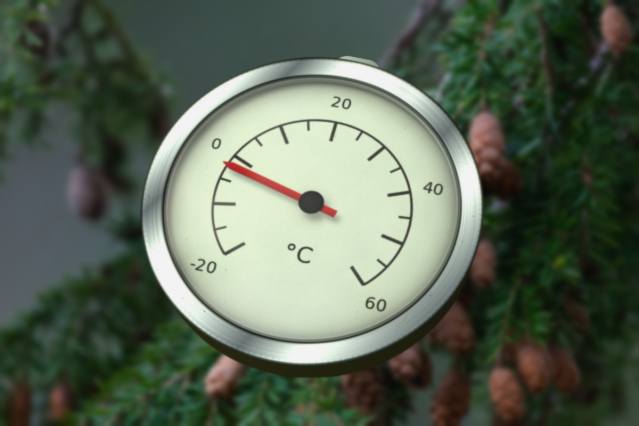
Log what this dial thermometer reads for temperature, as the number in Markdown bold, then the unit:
**-2.5** °C
